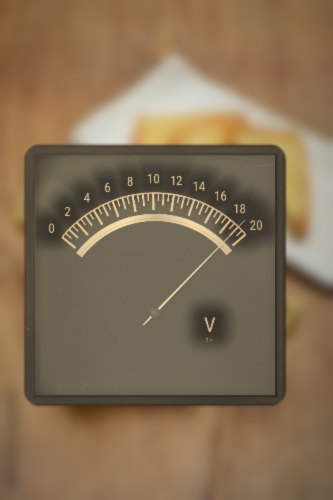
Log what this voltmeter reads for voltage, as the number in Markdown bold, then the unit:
**19** V
